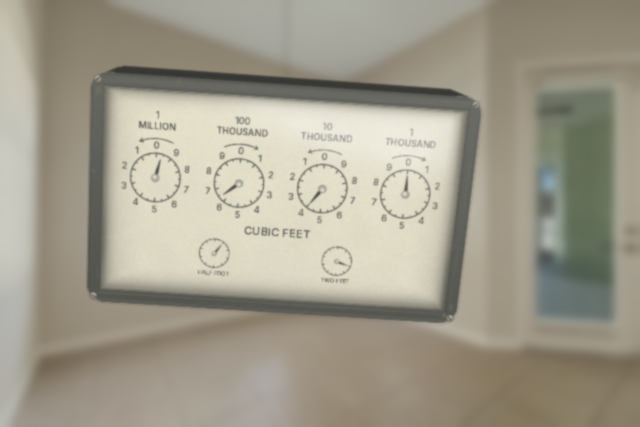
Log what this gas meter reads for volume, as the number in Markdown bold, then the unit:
**964000** ft³
